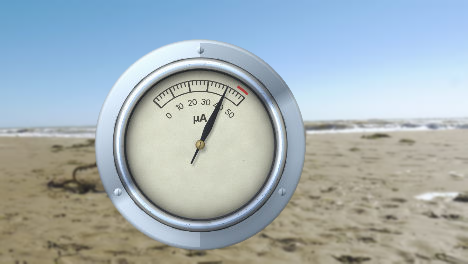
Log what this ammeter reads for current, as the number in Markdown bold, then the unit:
**40** µA
